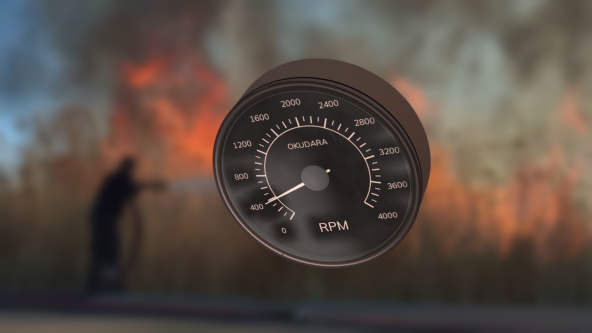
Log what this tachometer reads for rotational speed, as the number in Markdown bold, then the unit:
**400** rpm
